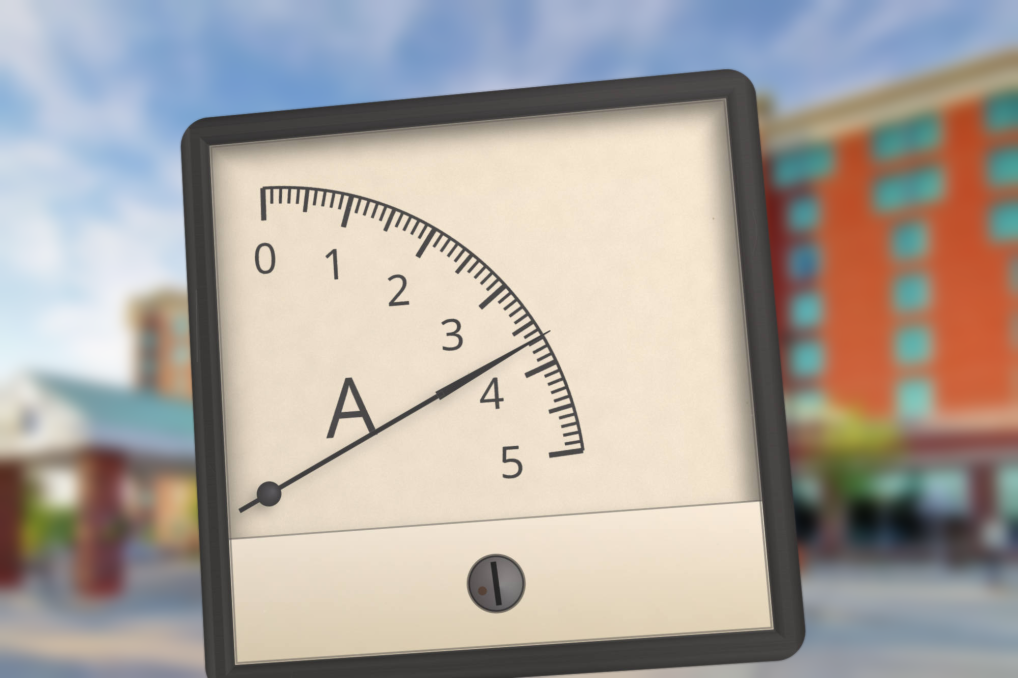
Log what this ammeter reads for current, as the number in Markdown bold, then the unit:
**3.7** A
